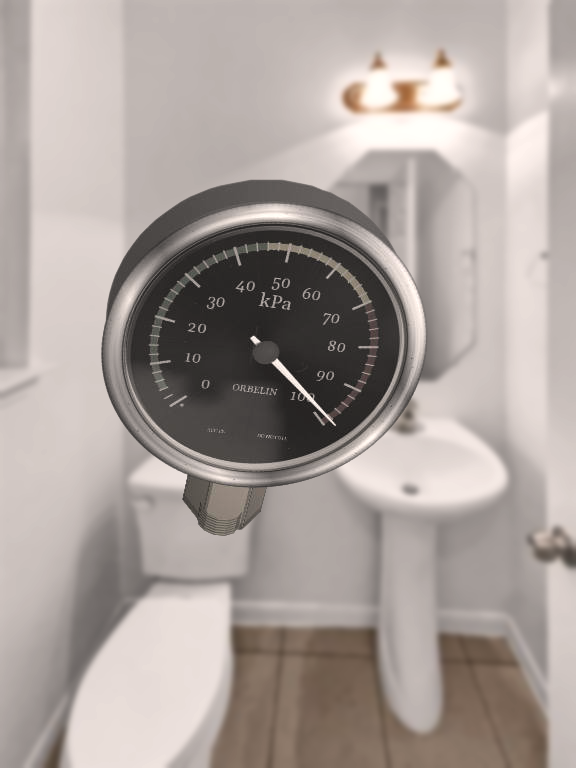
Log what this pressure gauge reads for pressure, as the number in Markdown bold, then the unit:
**98** kPa
